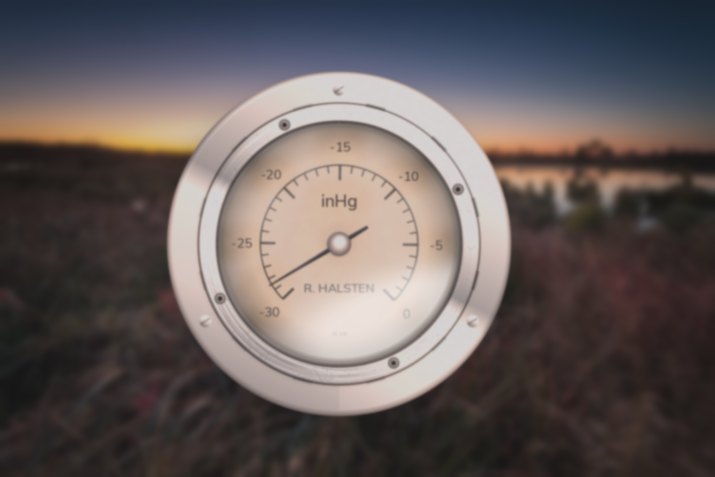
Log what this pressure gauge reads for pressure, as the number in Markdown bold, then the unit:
**-28.5** inHg
